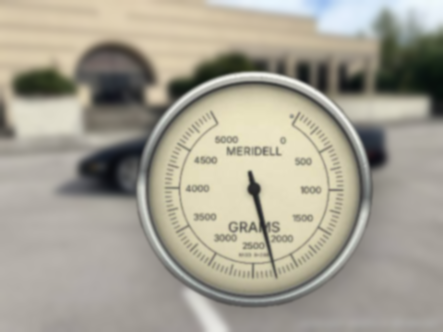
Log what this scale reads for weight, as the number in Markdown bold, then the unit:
**2250** g
